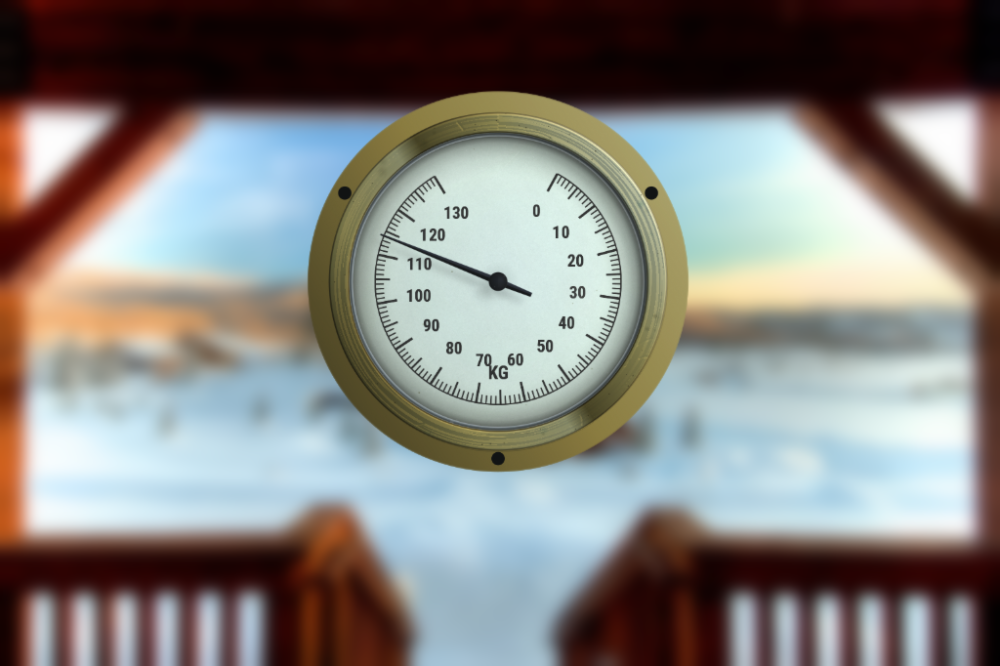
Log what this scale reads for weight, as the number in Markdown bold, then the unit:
**114** kg
